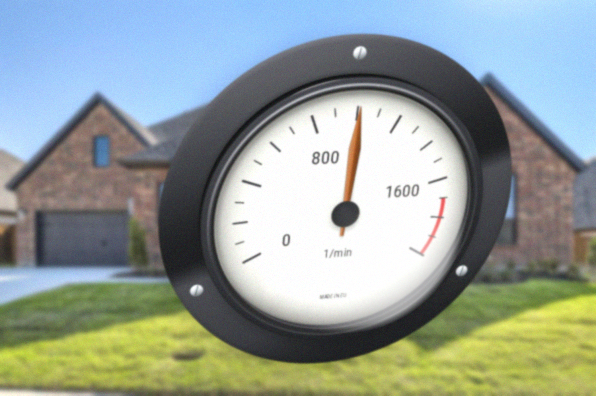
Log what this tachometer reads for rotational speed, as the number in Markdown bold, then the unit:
**1000** rpm
